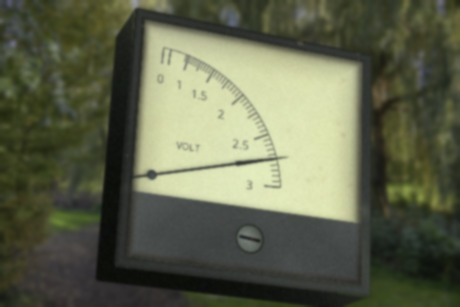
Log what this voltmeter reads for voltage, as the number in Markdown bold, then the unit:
**2.75** V
